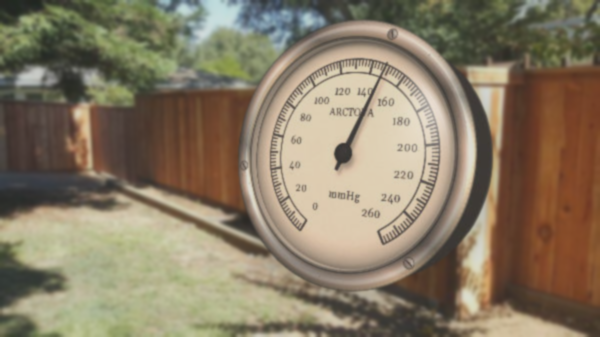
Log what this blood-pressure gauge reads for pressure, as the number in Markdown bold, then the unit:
**150** mmHg
